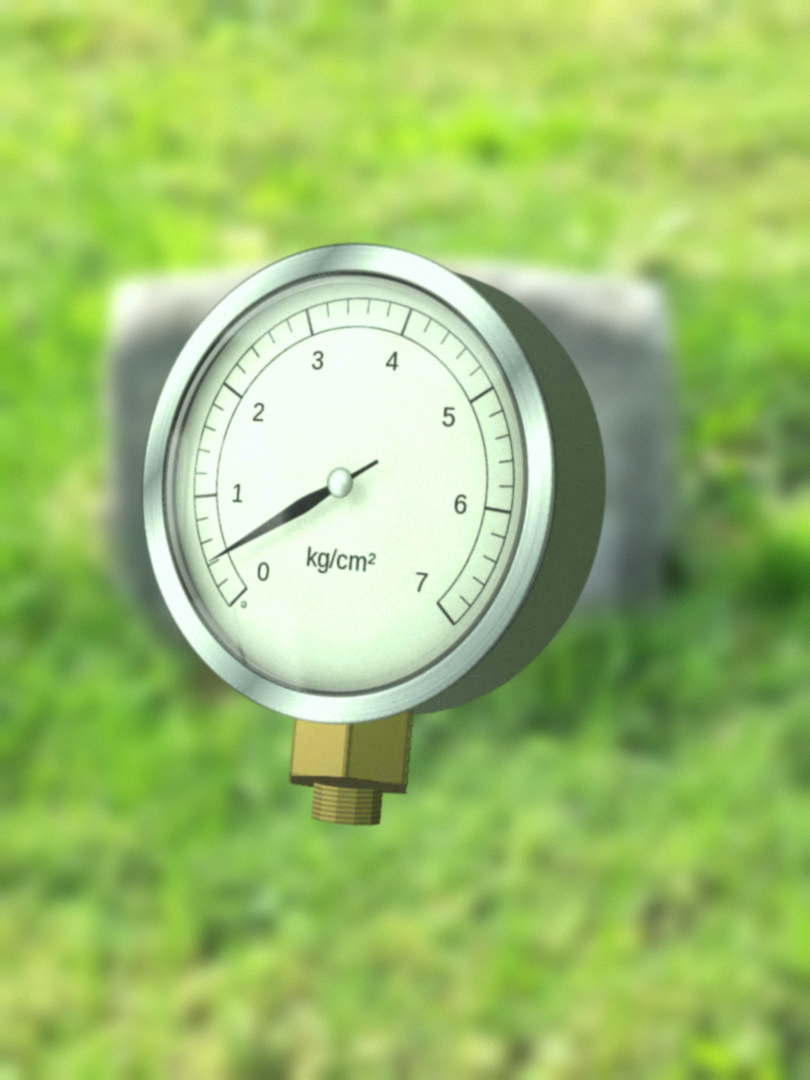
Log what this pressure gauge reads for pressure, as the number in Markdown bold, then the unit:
**0.4** kg/cm²
